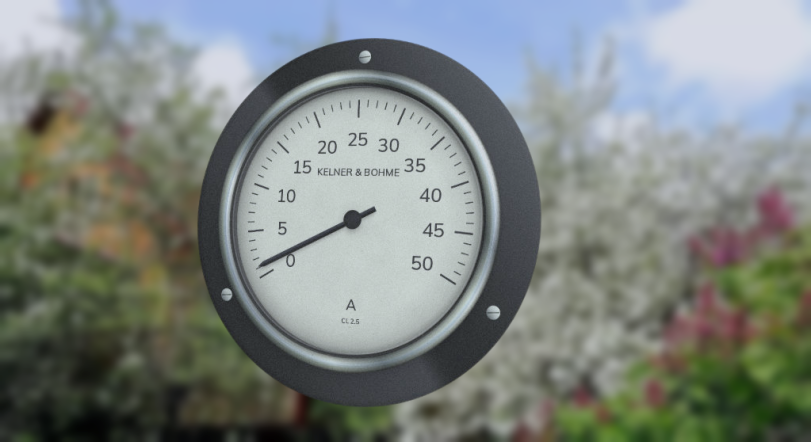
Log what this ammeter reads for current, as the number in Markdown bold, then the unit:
**1** A
